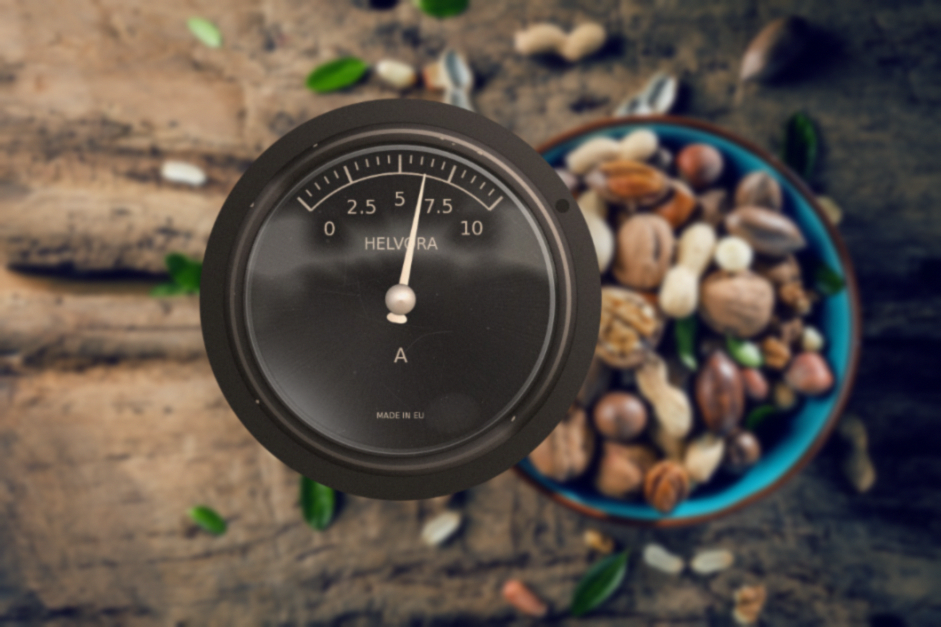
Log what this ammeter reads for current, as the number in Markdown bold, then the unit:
**6.25** A
